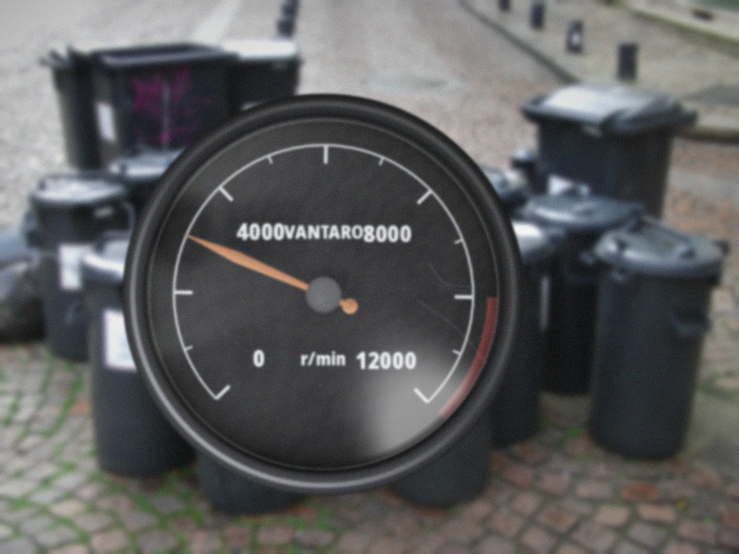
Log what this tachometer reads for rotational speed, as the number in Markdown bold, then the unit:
**3000** rpm
